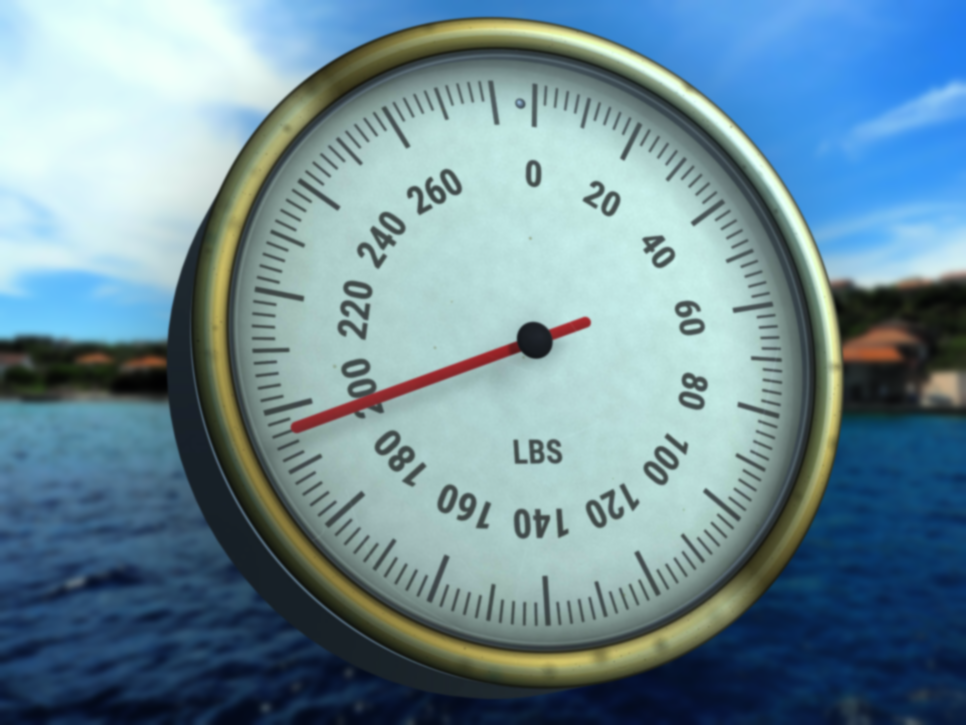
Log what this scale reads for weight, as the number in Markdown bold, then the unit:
**196** lb
